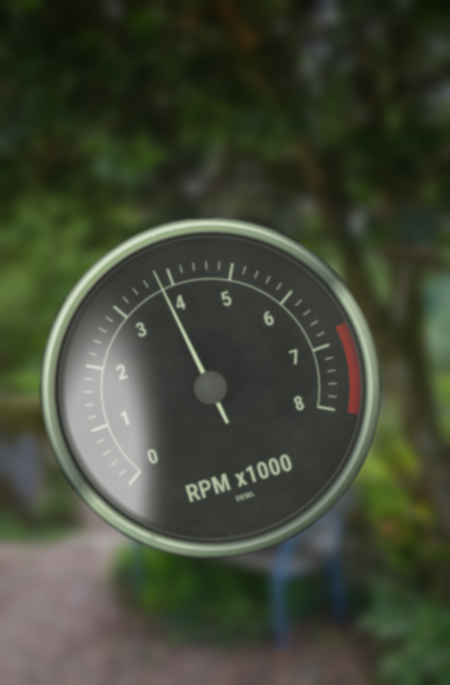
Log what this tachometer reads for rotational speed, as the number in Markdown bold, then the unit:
**3800** rpm
